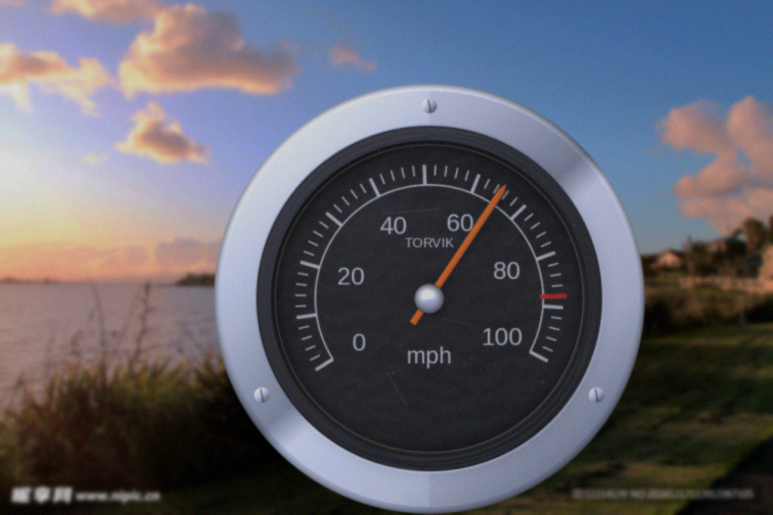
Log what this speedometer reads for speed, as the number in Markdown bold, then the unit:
**65** mph
